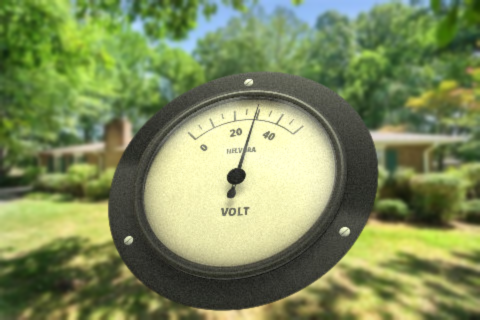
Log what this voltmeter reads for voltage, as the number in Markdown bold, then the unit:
**30** V
